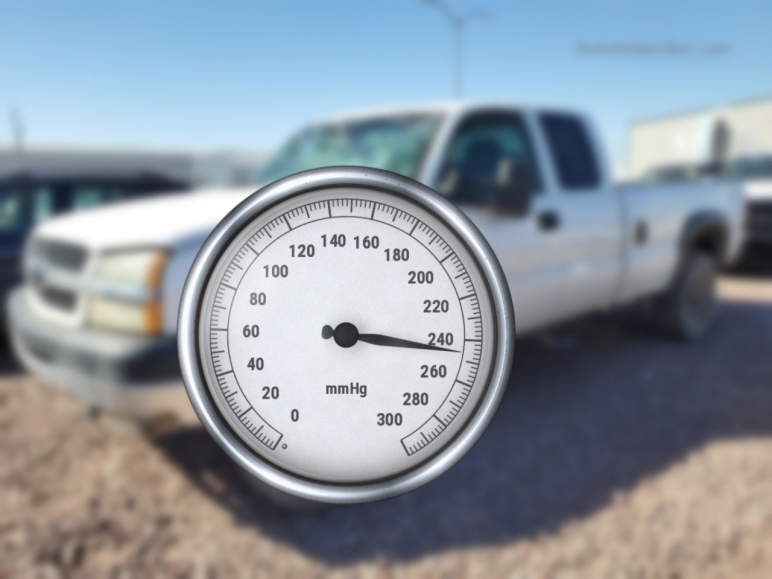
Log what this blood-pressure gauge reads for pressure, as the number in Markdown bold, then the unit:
**246** mmHg
